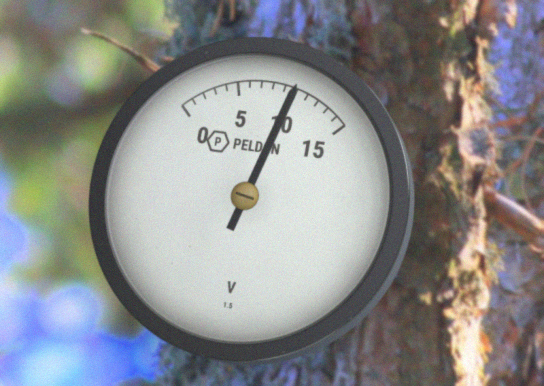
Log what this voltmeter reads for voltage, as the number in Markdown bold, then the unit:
**10** V
